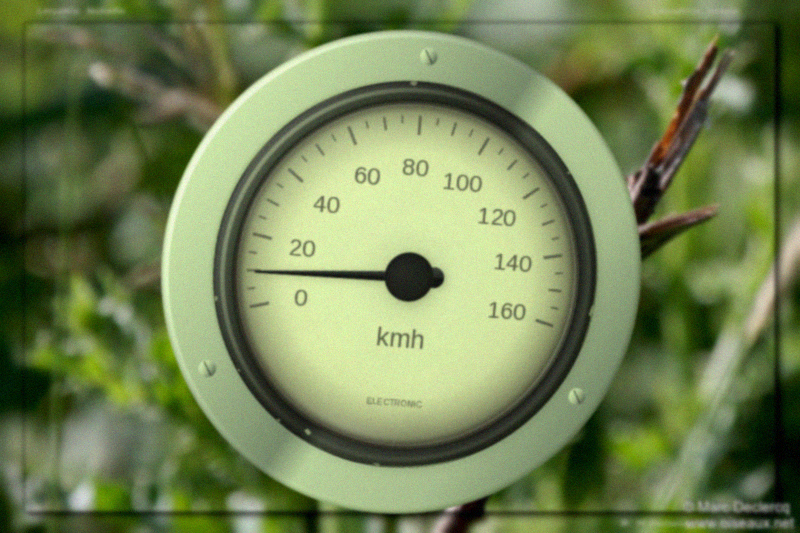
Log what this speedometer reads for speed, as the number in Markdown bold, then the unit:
**10** km/h
